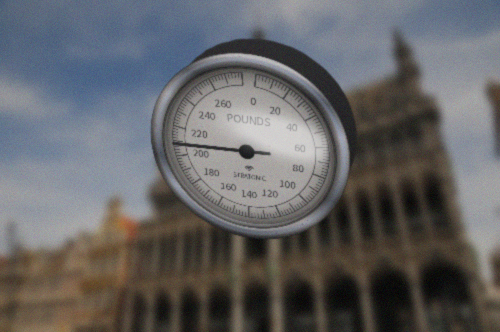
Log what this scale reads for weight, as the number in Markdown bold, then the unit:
**210** lb
